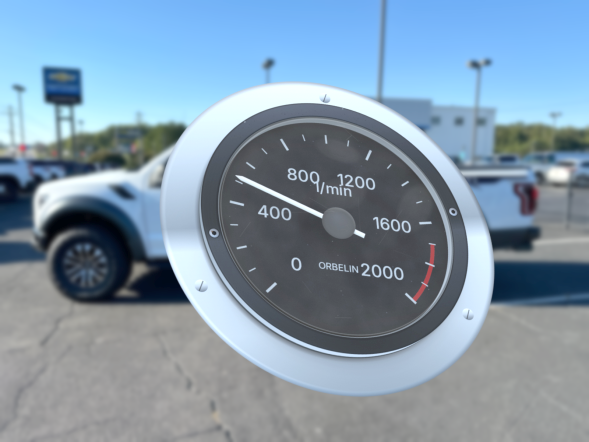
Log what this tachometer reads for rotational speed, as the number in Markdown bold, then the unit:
**500** rpm
